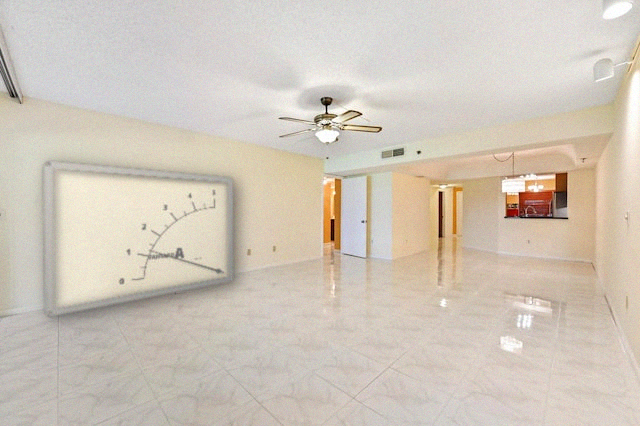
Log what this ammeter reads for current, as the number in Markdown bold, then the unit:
**1.25** A
